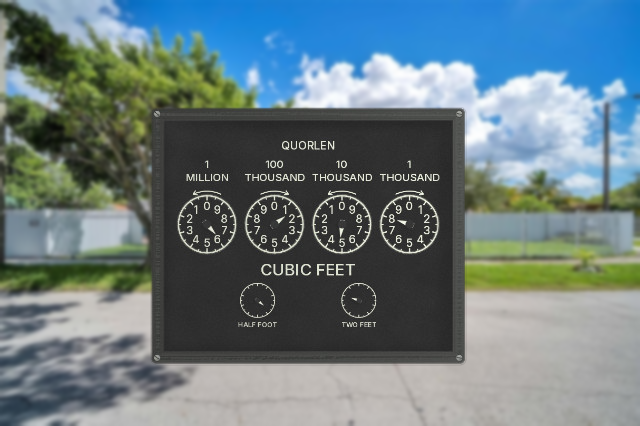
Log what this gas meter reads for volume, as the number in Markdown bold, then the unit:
**614800** ft³
